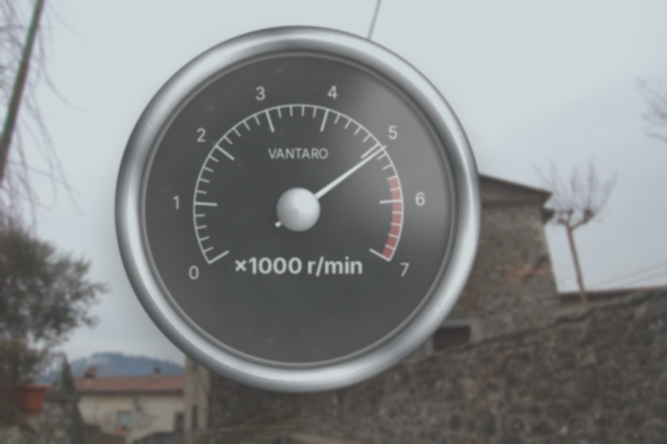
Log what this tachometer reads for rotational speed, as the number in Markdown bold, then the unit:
**5100** rpm
